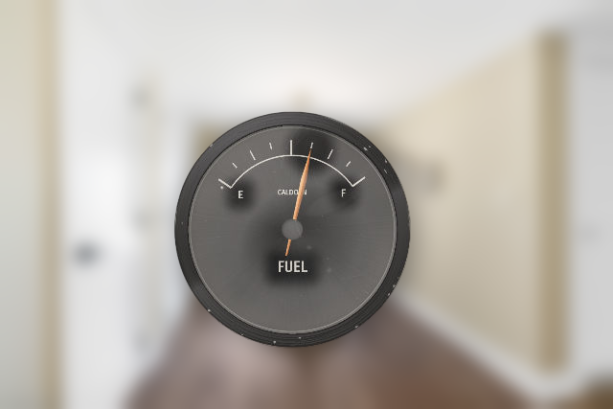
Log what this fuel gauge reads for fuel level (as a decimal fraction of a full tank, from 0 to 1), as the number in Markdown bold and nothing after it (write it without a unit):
**0.625**
